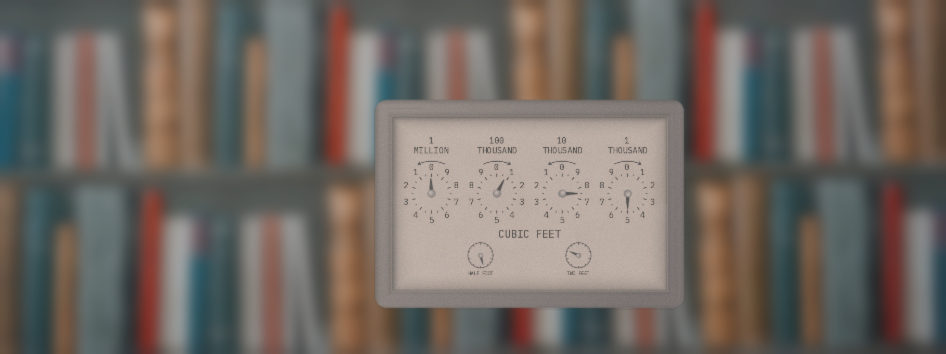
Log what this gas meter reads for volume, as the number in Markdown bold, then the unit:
**7500** ft³
